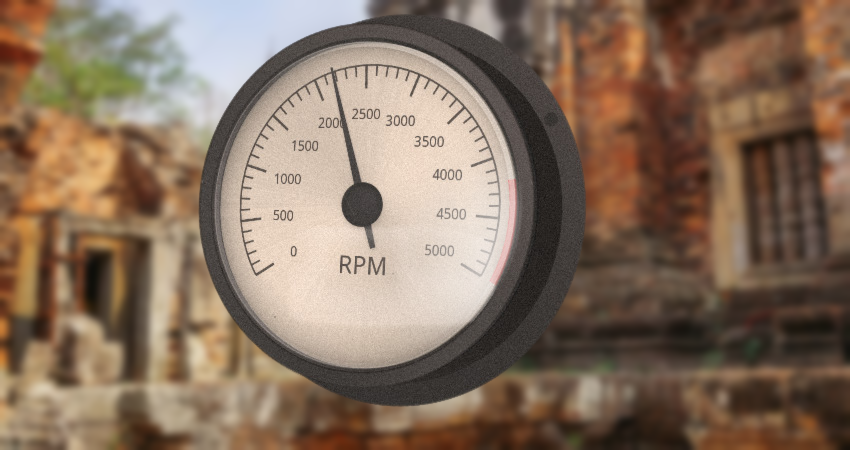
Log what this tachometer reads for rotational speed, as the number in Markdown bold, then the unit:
**2200** rpm
